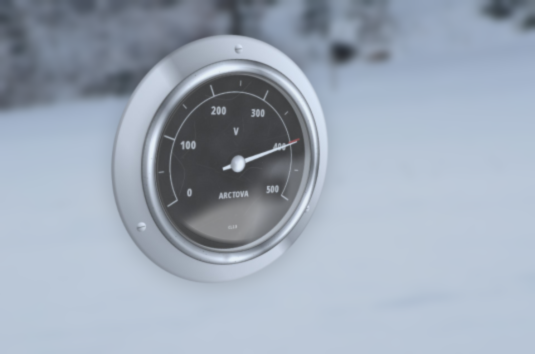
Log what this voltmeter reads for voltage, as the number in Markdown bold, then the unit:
**400** V
